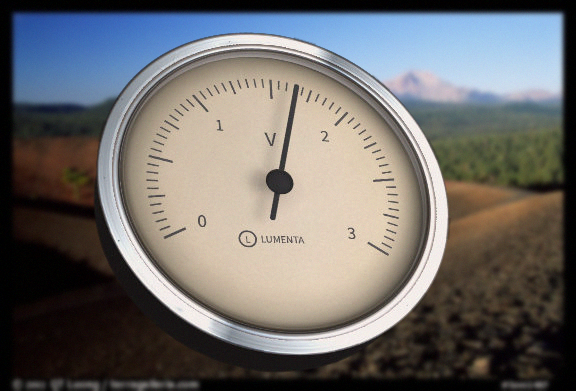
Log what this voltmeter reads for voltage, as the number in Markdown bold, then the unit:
**1.65** V
